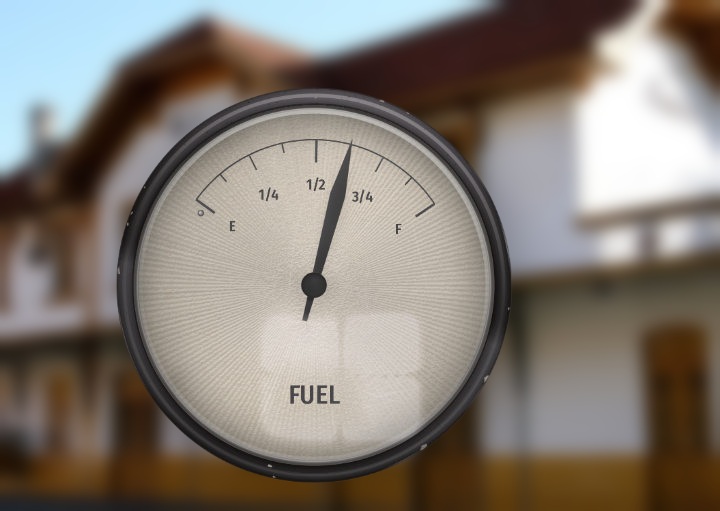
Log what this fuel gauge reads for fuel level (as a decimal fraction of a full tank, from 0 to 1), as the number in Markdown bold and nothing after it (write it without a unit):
**0.625**
